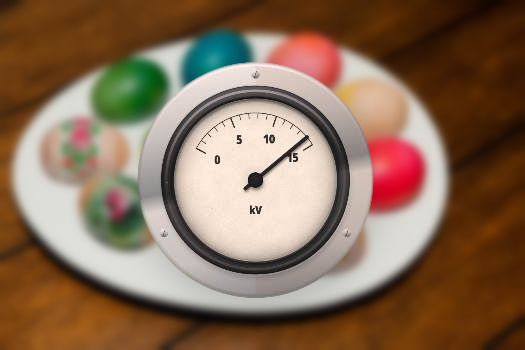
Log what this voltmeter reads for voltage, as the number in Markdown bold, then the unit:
**14** kV
